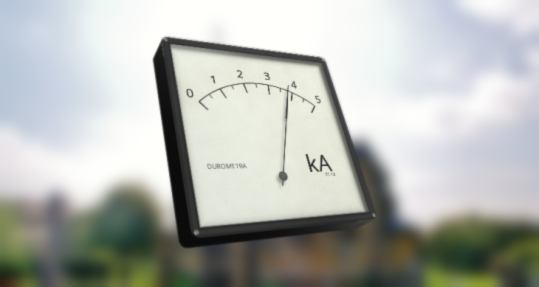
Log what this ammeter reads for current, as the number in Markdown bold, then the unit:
**3.75** kA
